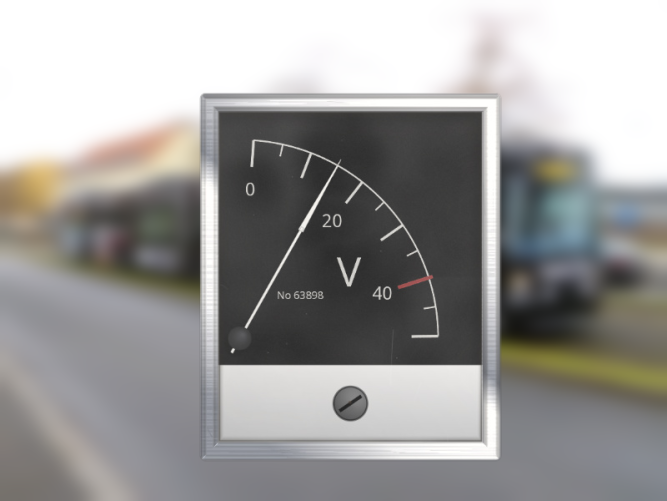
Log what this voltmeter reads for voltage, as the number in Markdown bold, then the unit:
**15** V
